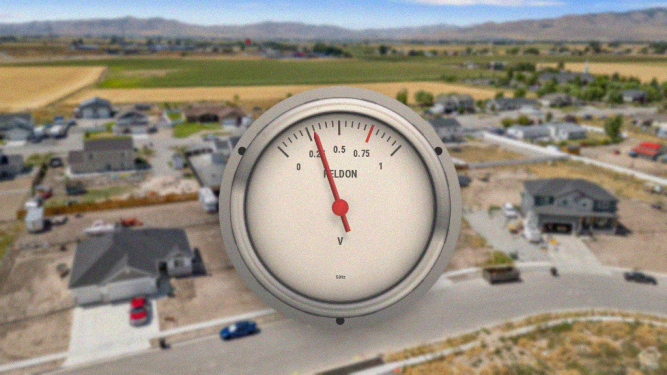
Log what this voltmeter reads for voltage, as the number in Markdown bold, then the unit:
**0.3** V
